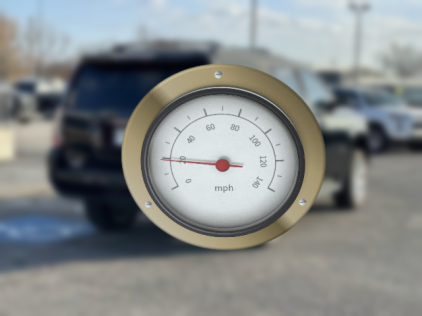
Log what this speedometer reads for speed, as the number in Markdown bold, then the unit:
**20** mph
